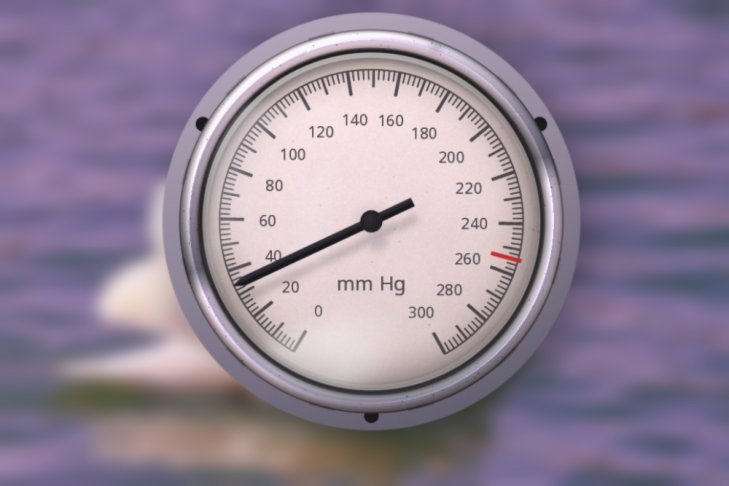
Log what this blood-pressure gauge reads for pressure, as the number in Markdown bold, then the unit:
**34** mmHg
